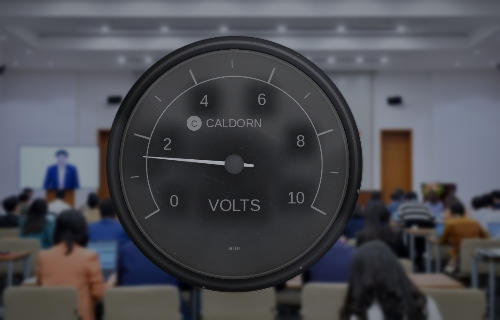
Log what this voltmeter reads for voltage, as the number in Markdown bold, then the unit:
**1.5** V
